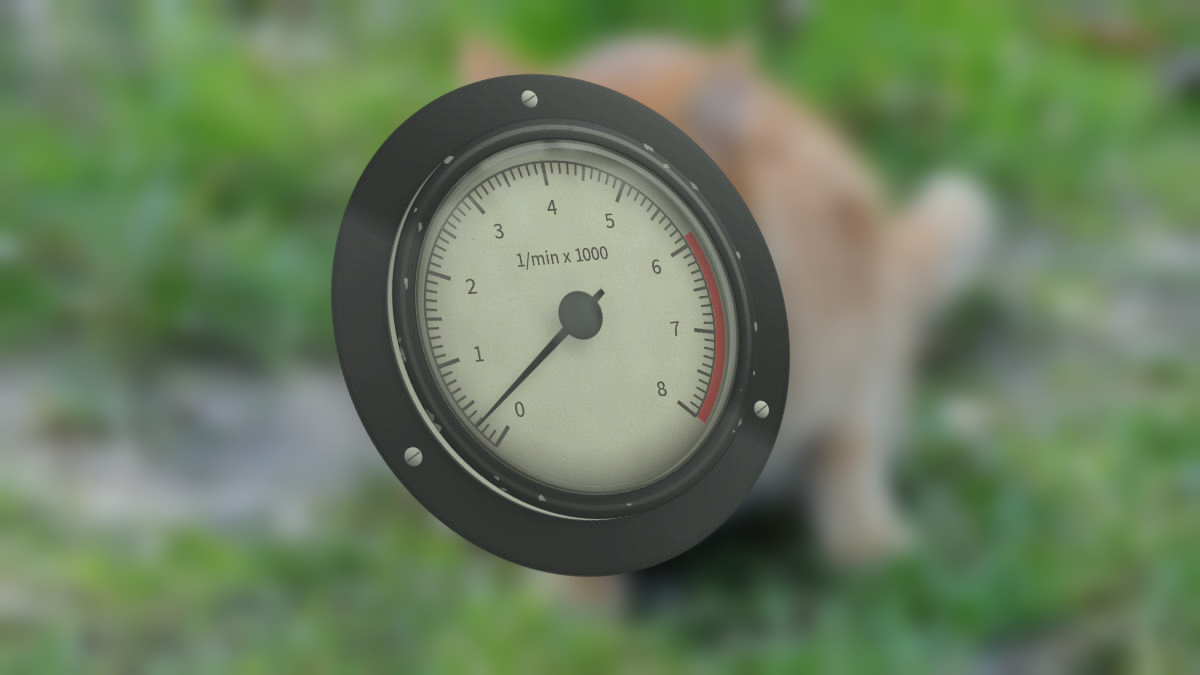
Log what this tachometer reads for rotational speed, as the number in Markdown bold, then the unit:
**300** rpm
